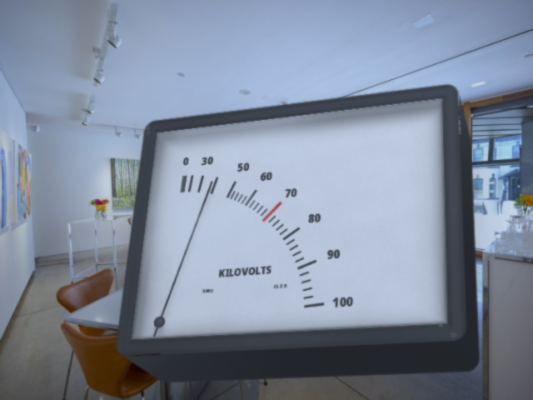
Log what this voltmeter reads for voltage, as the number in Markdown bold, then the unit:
**40** kV
